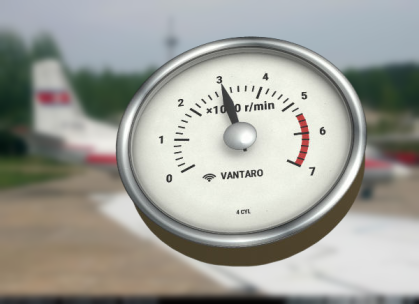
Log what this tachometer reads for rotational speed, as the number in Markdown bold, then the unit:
**3000** rpm
